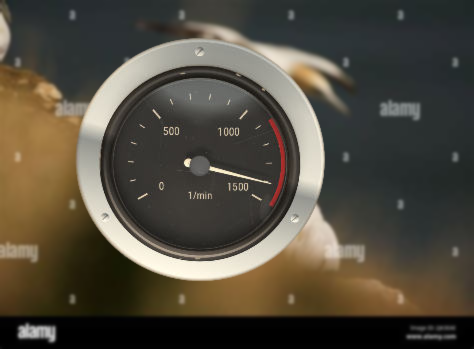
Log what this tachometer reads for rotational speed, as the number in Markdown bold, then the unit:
**1400** rpm
